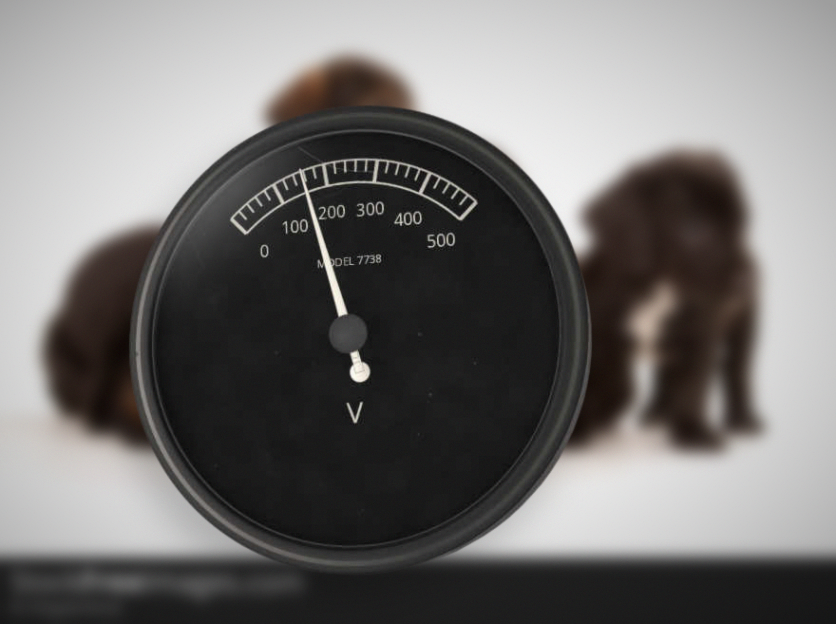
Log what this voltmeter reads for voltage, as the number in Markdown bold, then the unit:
**160** V
